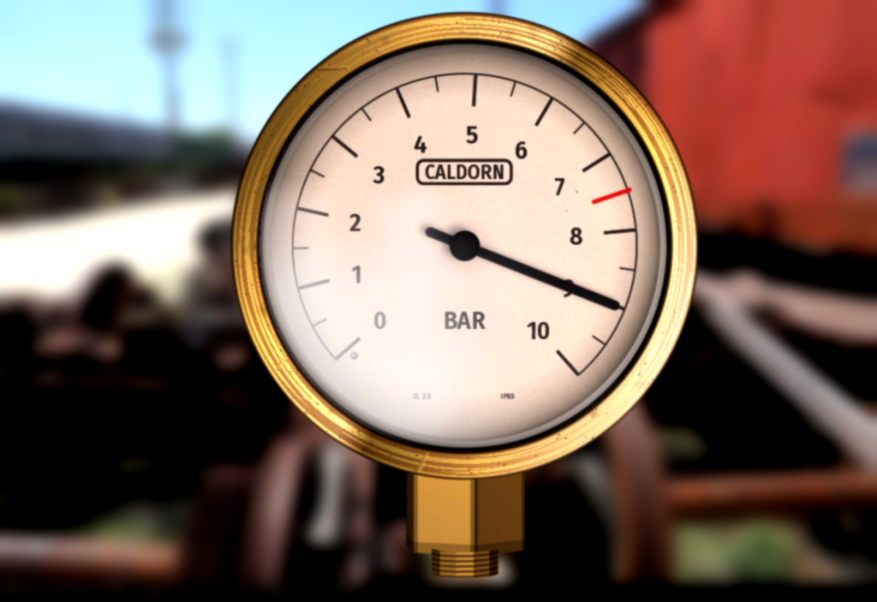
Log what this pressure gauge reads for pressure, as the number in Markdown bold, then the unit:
**9** bar
